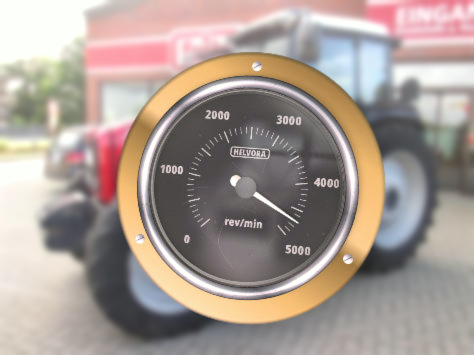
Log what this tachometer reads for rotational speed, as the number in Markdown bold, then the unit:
**4700** rpm
